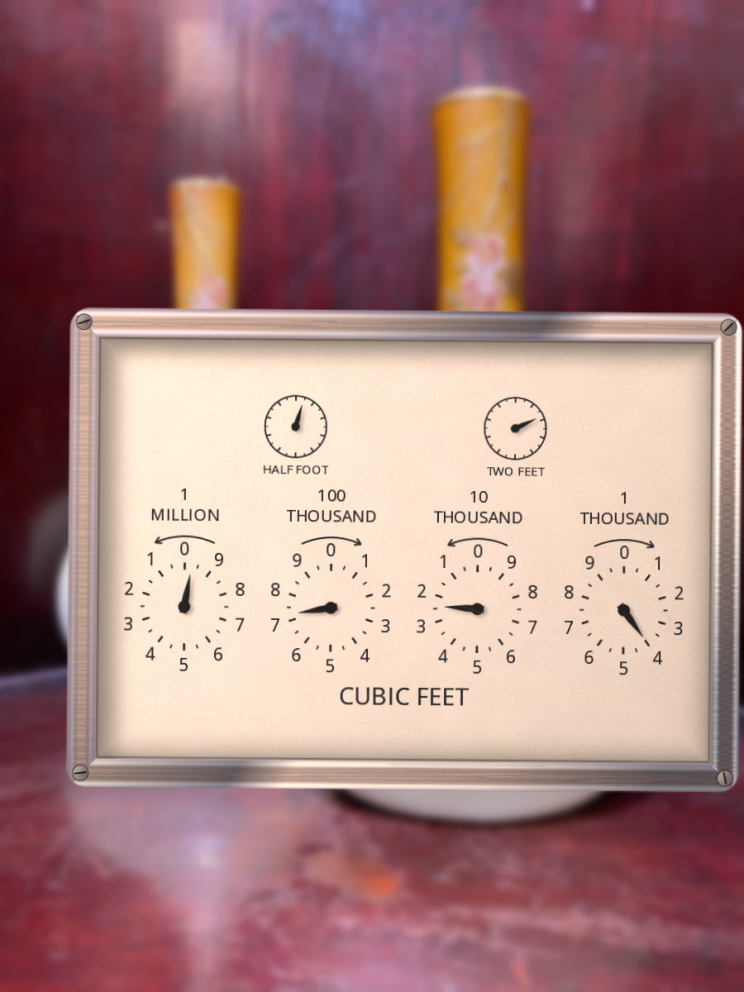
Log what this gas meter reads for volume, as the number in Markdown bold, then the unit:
**972400** ft³
